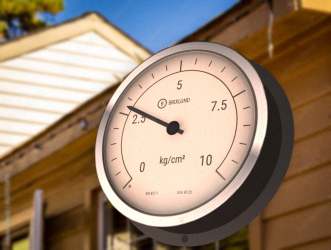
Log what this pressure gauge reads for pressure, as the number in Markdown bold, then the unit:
**2.75** kg/cm²
